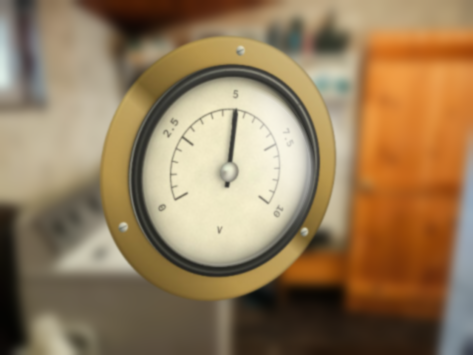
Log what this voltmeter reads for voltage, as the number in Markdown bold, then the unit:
**5** V
